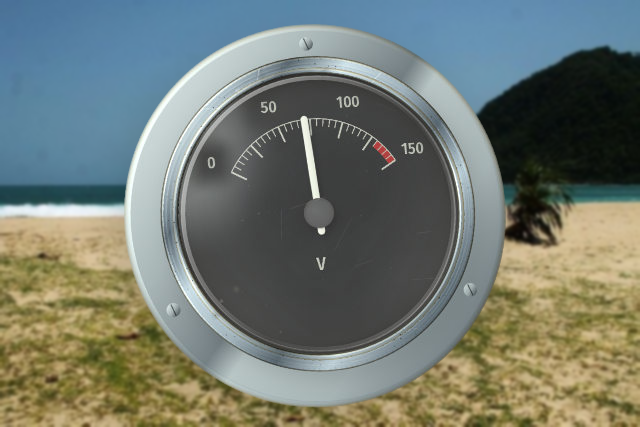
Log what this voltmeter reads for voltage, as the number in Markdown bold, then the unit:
**70** V
